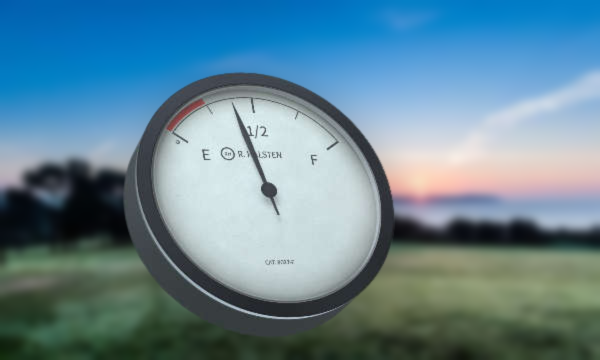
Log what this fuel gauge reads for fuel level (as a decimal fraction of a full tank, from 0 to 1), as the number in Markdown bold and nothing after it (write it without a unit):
**0.375**
